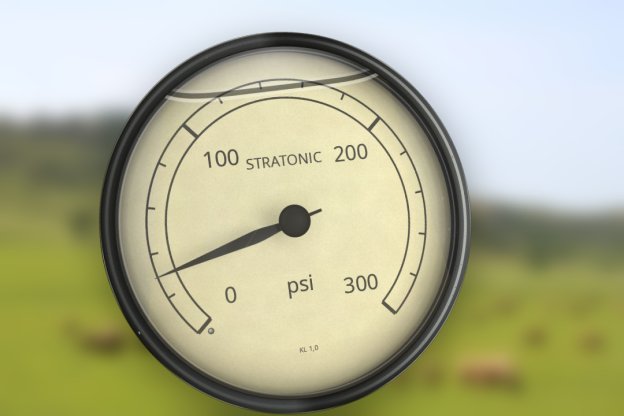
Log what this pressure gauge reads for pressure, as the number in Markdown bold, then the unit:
**30** psi
